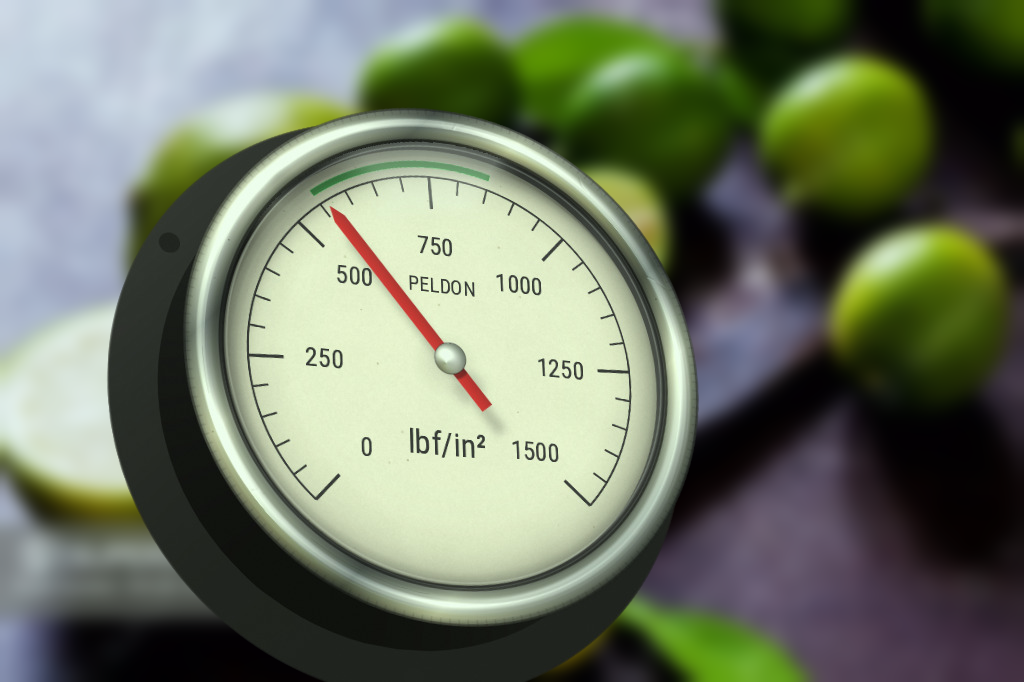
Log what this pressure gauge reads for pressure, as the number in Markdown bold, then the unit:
**550** psi
